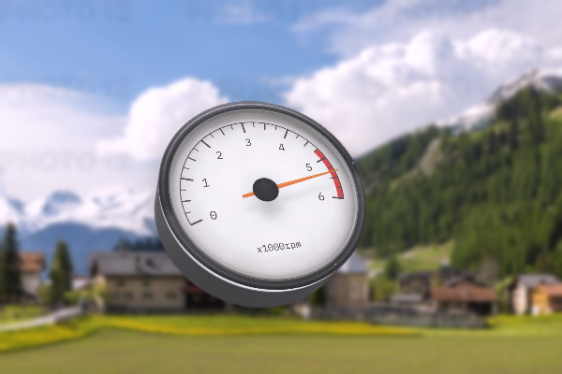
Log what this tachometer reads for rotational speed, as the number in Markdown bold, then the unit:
**5375** rpm
